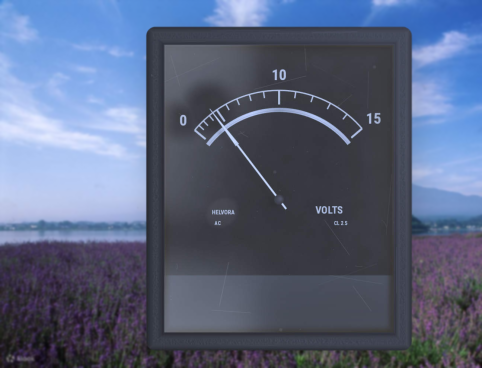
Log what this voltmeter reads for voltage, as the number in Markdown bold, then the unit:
**4.5** V
